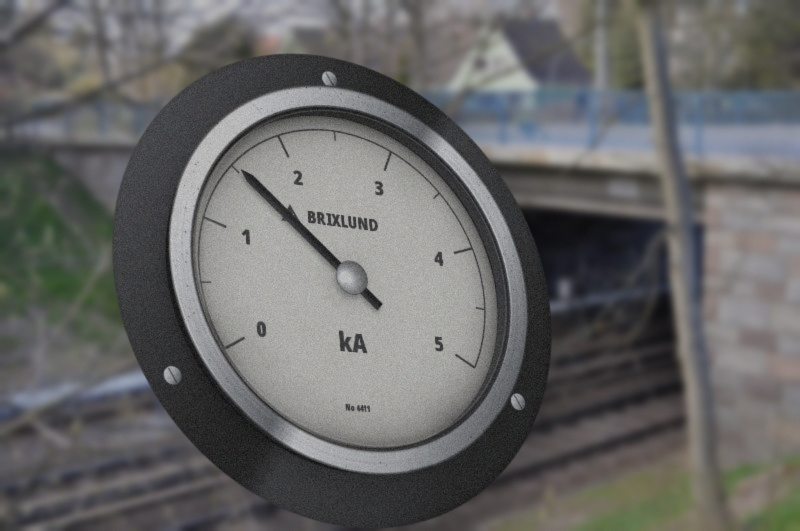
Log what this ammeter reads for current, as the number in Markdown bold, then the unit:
**1.5** kA
